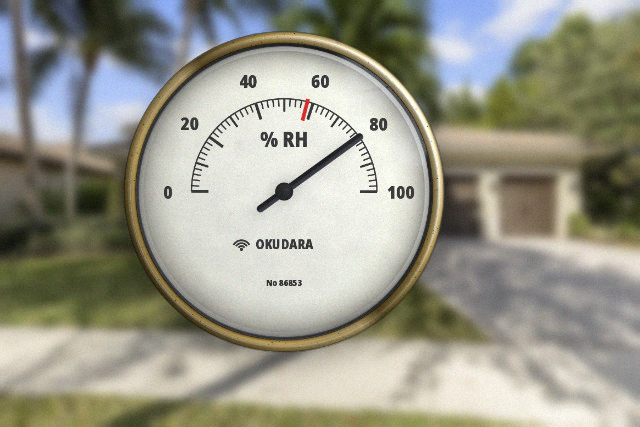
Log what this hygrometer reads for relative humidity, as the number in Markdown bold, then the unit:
**80** %
